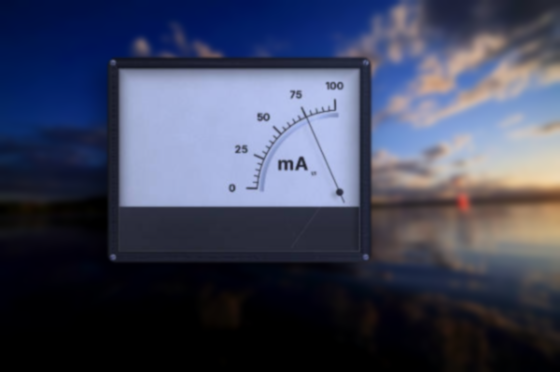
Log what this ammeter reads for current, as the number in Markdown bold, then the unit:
**75** mA
